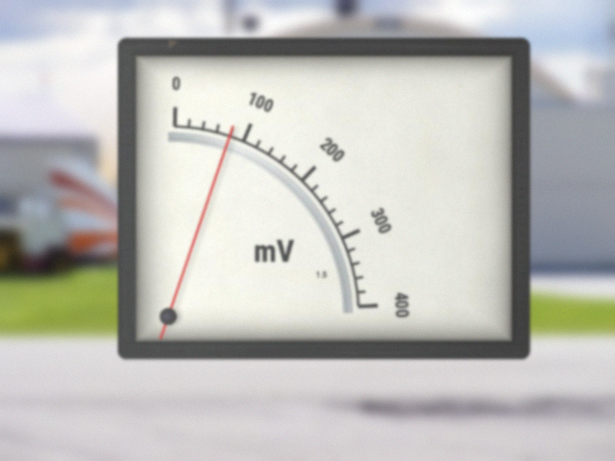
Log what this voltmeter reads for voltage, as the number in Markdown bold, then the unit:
**80** mV
